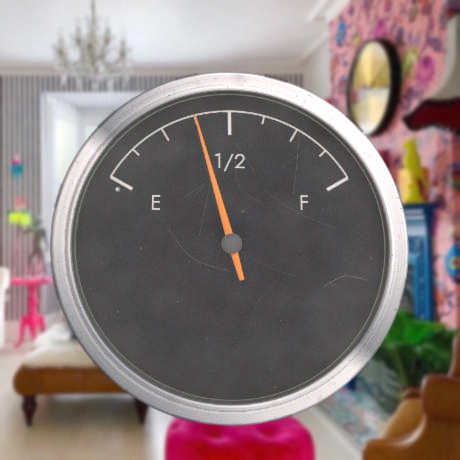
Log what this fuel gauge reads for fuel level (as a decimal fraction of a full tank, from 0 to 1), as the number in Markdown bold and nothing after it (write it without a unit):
**0.375**
